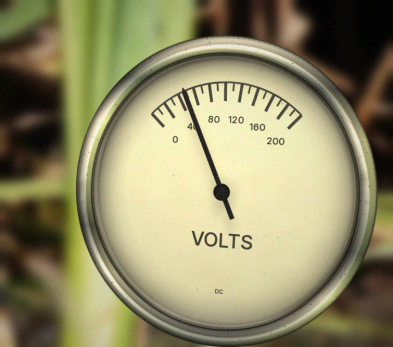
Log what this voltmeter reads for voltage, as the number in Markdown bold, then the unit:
**50** V
